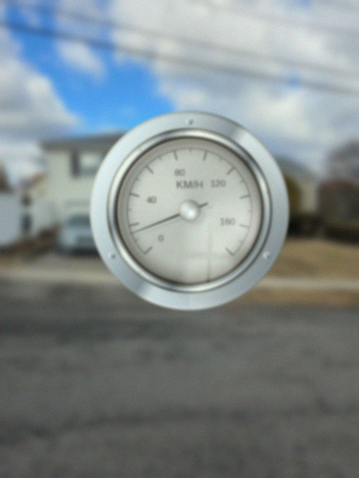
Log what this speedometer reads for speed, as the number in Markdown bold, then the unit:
**15** km/h
